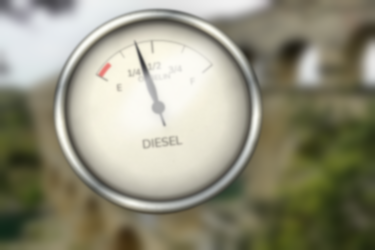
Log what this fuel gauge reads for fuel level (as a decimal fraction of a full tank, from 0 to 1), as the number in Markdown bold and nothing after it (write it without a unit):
**0.375**
